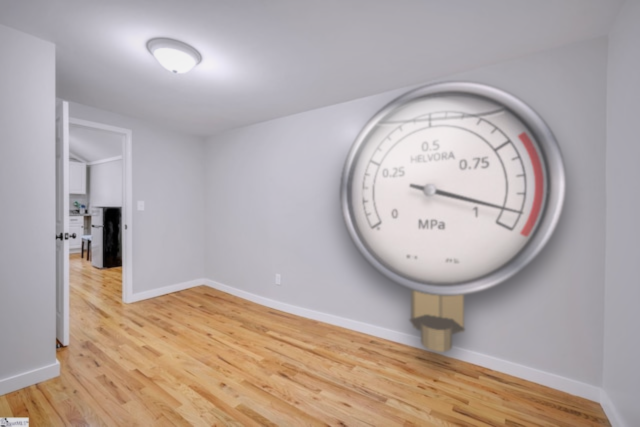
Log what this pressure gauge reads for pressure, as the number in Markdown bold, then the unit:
**0.95** MPa
